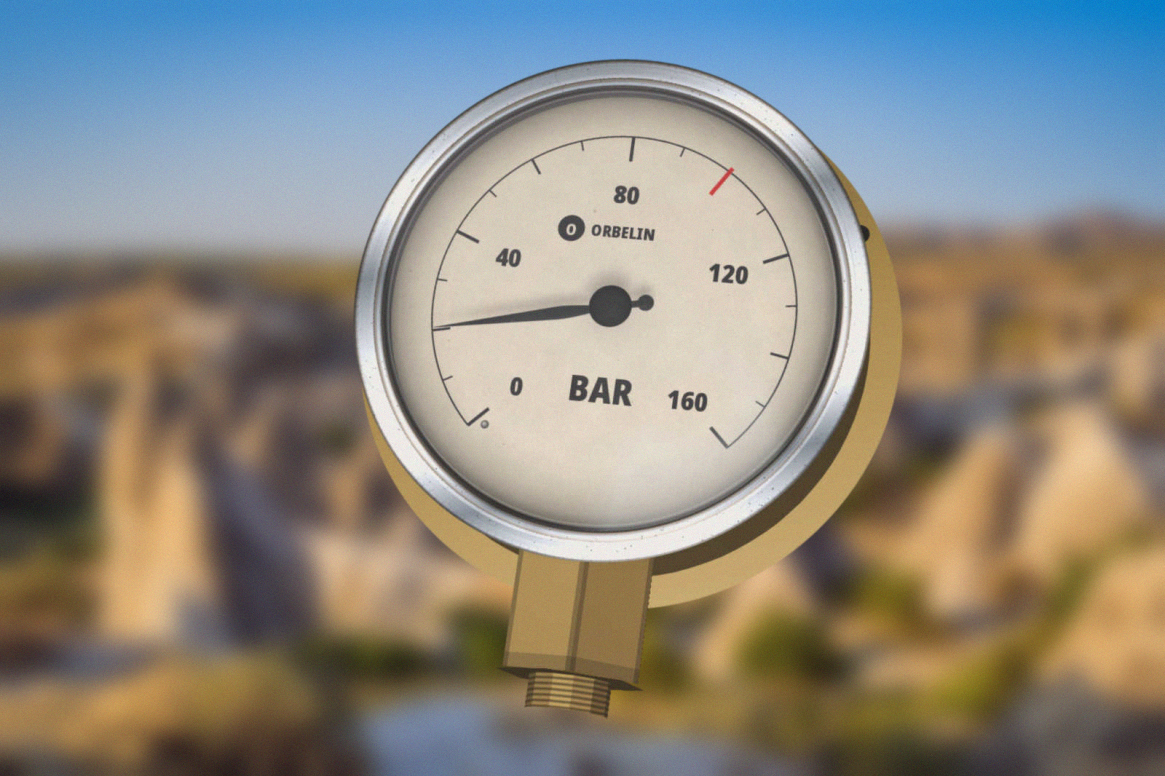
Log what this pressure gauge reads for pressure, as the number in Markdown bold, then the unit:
**20** bar
